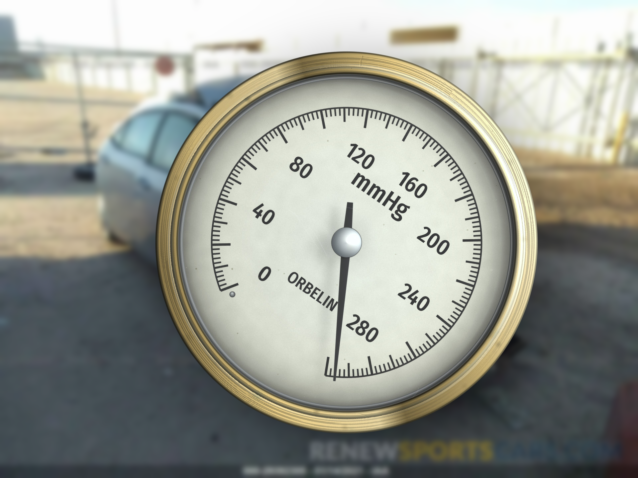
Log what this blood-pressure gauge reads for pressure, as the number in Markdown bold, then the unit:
**296** mmHg
